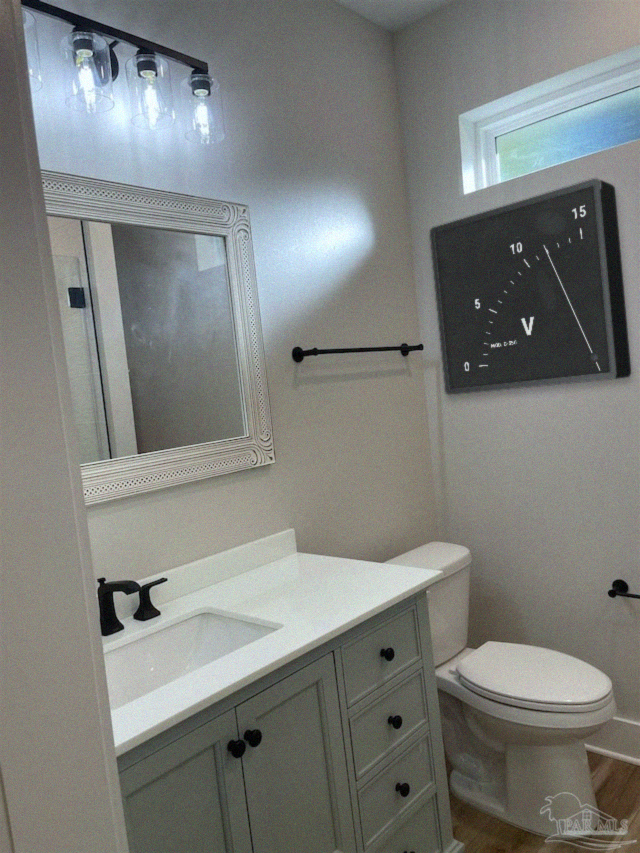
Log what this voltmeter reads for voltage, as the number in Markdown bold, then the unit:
**12** V
